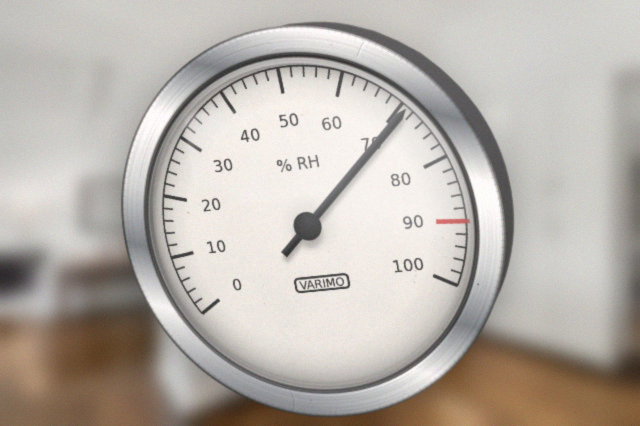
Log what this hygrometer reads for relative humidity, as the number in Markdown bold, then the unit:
**71** %
